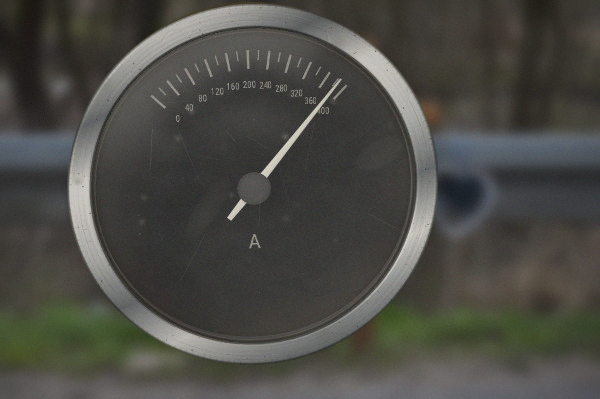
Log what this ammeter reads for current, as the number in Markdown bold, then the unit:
**380** A
